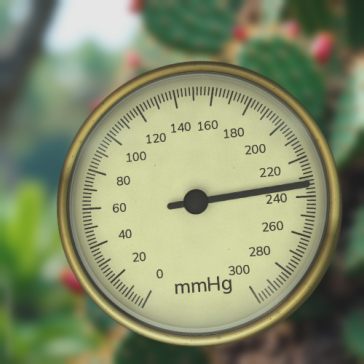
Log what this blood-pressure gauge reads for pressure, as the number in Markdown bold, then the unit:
**234** mmHg
